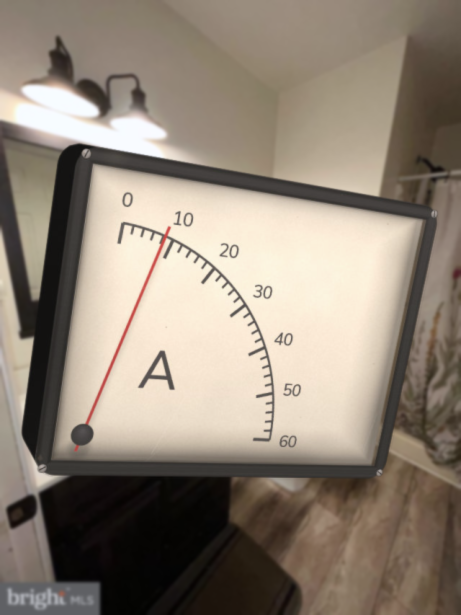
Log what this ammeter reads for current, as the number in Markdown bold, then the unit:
**8** A
